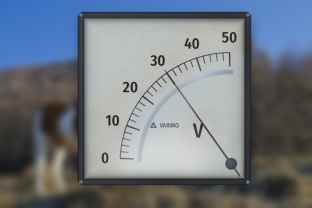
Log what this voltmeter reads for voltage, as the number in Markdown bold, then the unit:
**30** V
